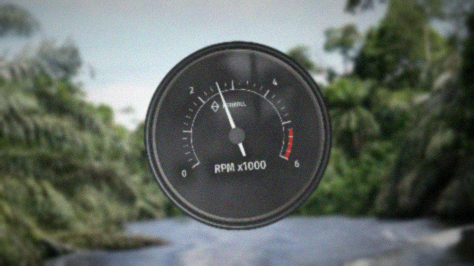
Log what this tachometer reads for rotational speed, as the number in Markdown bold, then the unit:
**2600** rpm
